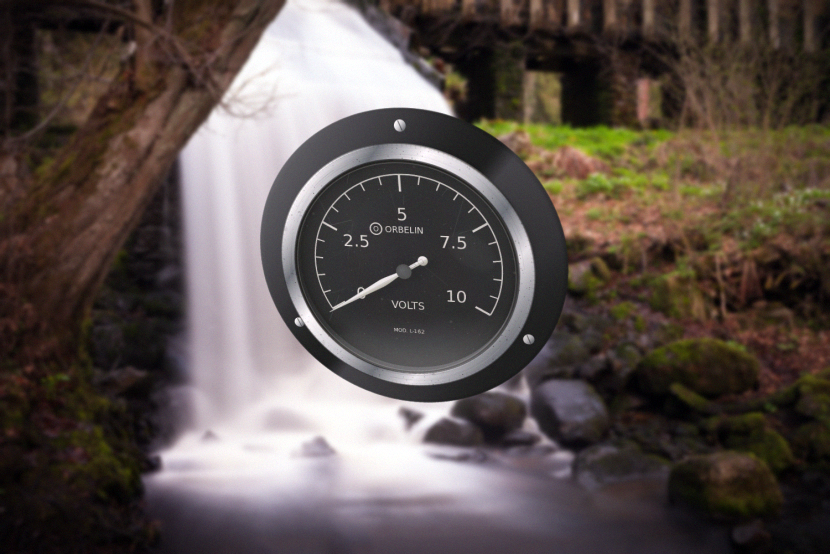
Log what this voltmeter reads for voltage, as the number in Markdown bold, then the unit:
**0** V
